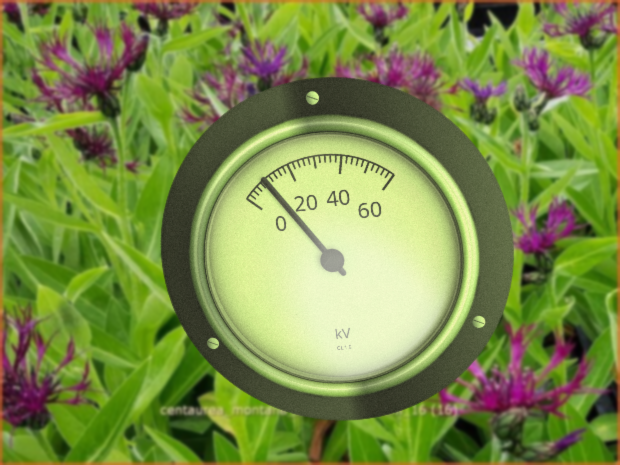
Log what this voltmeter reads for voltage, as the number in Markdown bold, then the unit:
**10** kV
